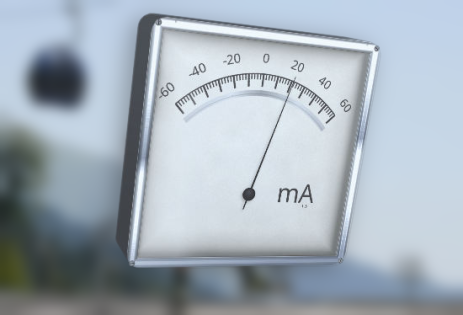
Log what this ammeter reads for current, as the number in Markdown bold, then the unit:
**20** mA
